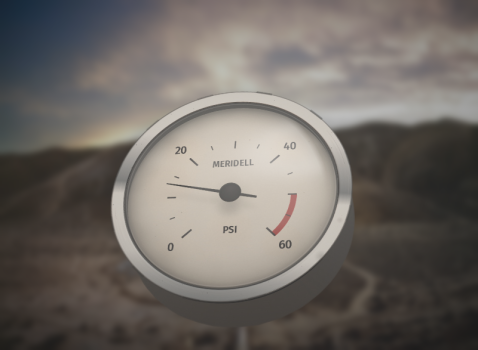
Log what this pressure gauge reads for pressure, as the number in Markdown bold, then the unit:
**12.5** psi
